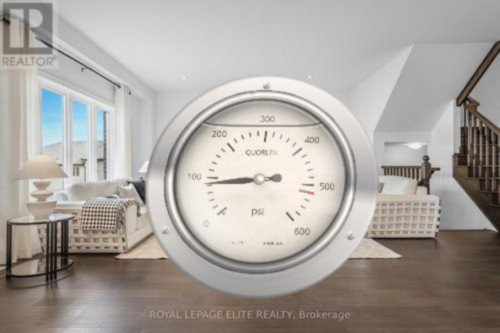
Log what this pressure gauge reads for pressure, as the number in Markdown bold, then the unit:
**80** psi
